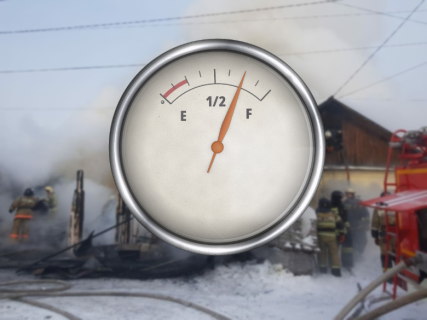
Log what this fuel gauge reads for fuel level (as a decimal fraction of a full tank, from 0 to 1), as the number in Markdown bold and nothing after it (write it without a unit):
**0.75**
